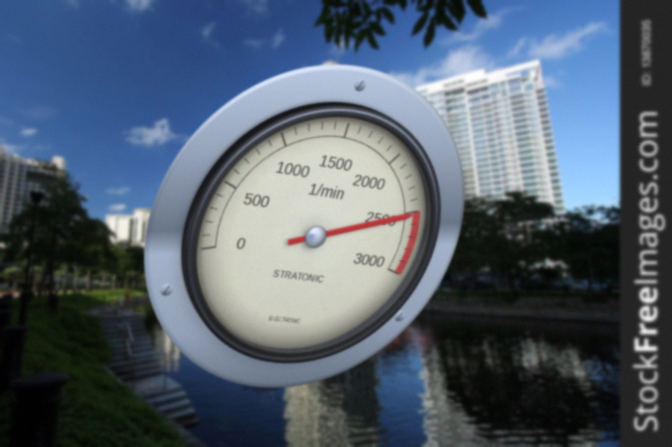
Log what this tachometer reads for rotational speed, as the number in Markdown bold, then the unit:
**2500** rpm
